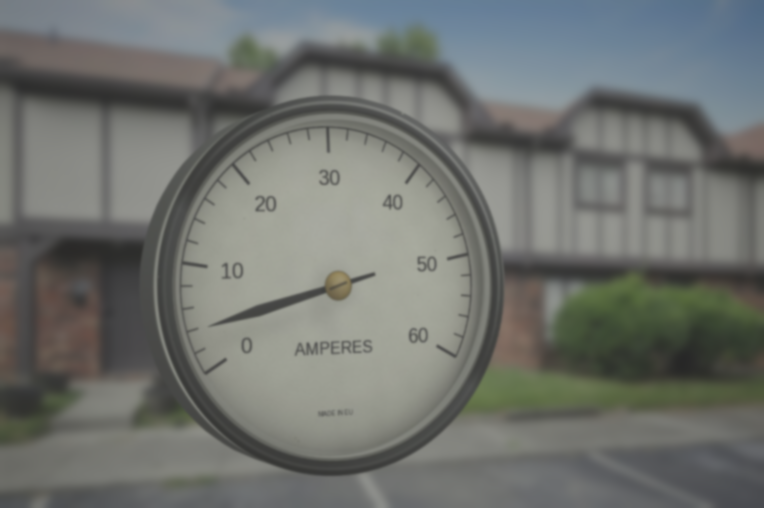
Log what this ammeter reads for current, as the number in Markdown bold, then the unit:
**4** A
